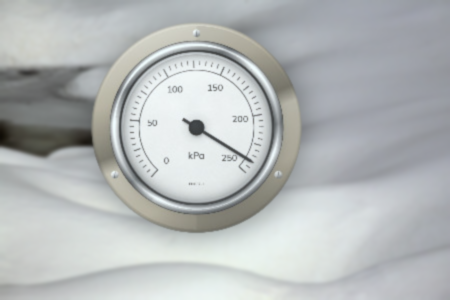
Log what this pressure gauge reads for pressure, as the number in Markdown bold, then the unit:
**240** kPa
